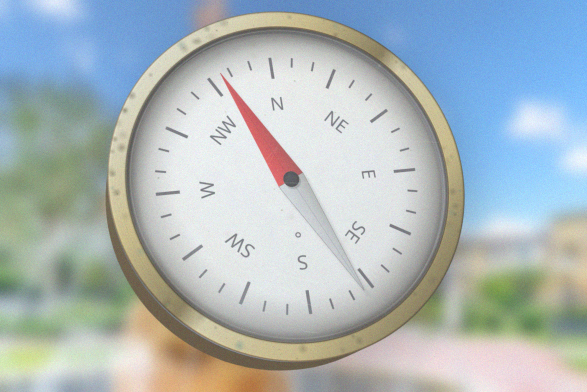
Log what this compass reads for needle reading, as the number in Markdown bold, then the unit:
**335** °
